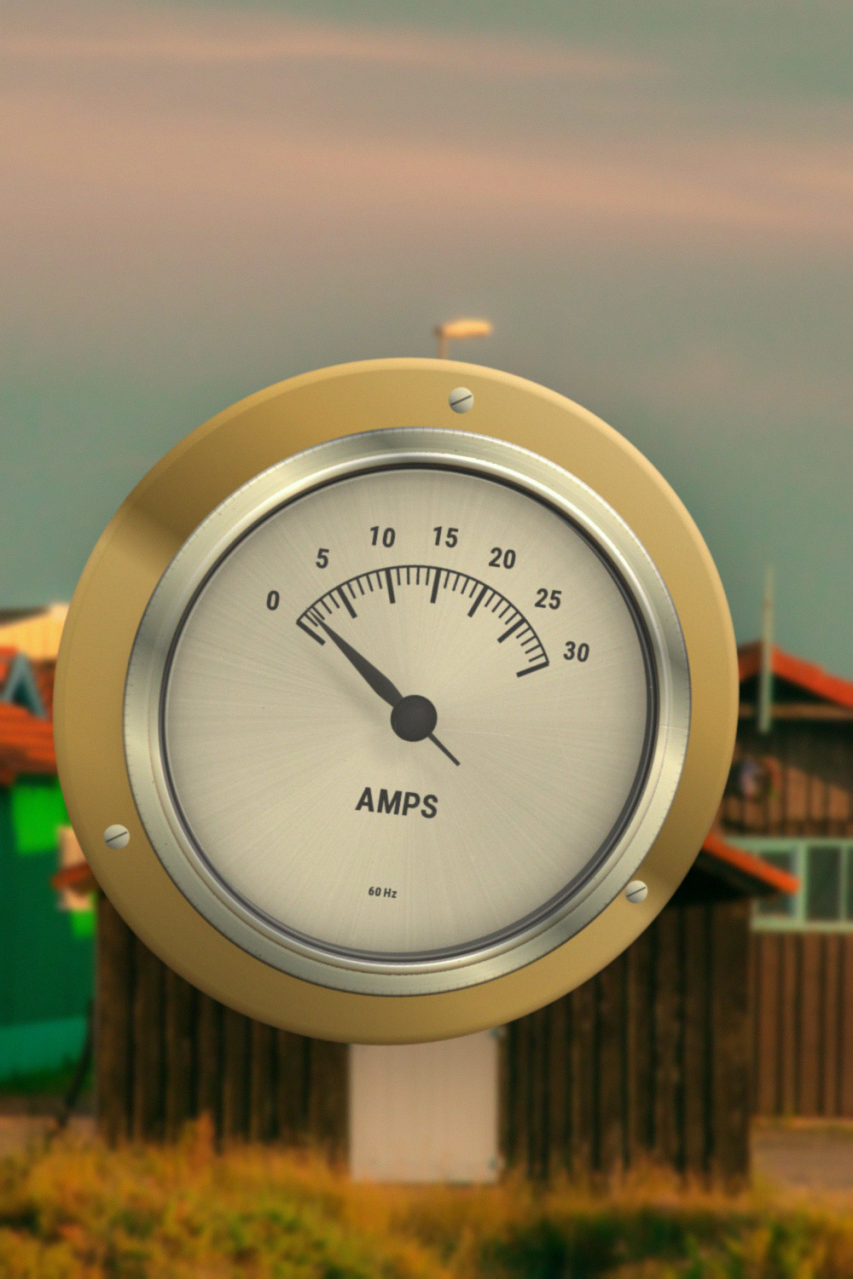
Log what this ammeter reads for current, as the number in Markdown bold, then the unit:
**1.5** A
